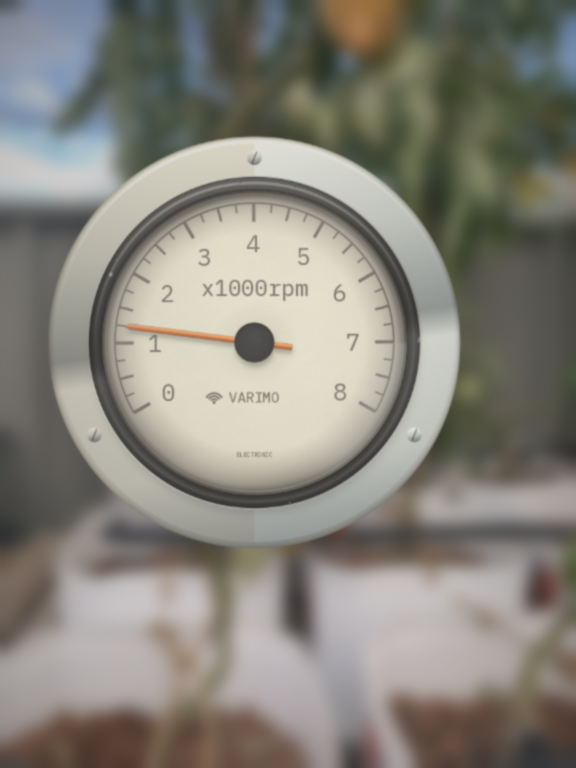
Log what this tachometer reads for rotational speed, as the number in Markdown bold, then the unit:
**1250** rpm
